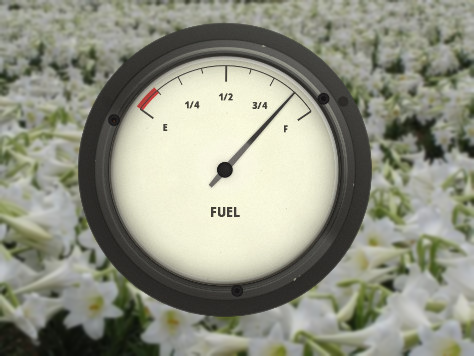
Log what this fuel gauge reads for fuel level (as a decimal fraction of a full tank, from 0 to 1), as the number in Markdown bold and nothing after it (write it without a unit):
**0.875**
